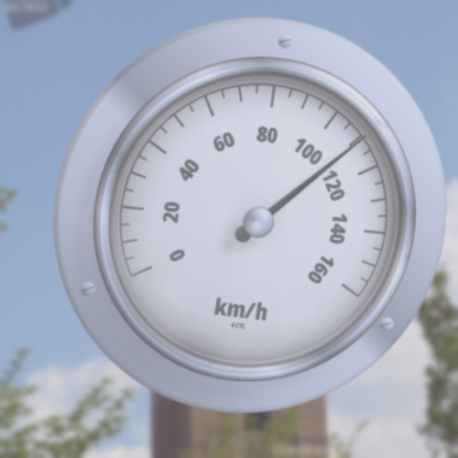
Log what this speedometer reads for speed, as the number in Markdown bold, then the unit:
**110** km/h
